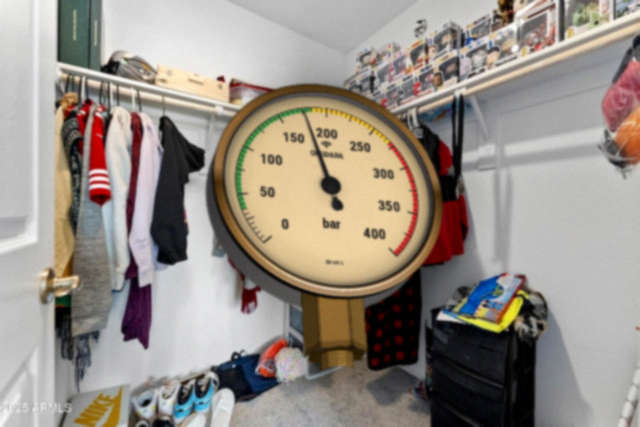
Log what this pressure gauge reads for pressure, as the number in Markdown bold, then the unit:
**175** bar
